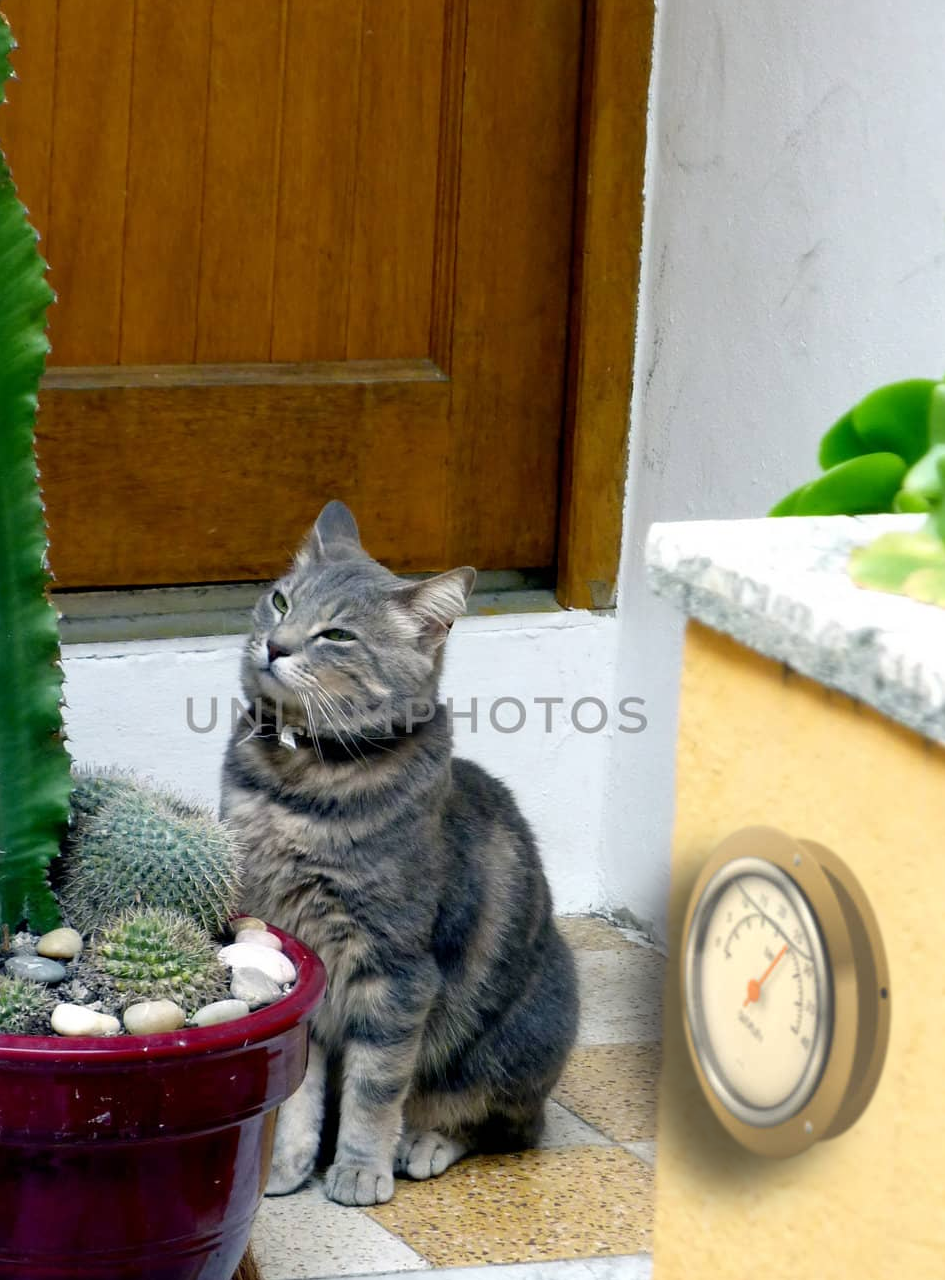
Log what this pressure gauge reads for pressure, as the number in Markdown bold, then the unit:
**25** bar
